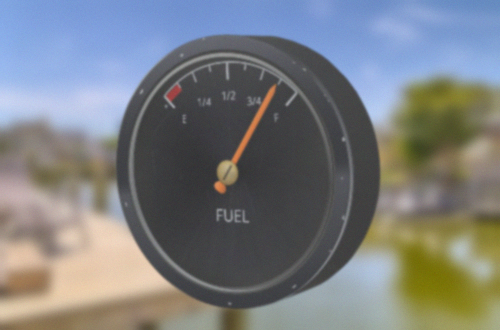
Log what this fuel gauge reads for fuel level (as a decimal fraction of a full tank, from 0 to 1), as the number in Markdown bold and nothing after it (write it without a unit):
**0.875**
